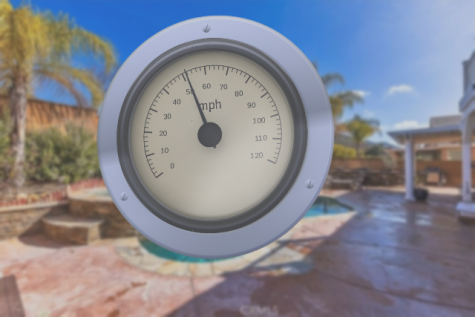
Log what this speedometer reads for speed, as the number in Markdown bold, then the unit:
**52** mph
